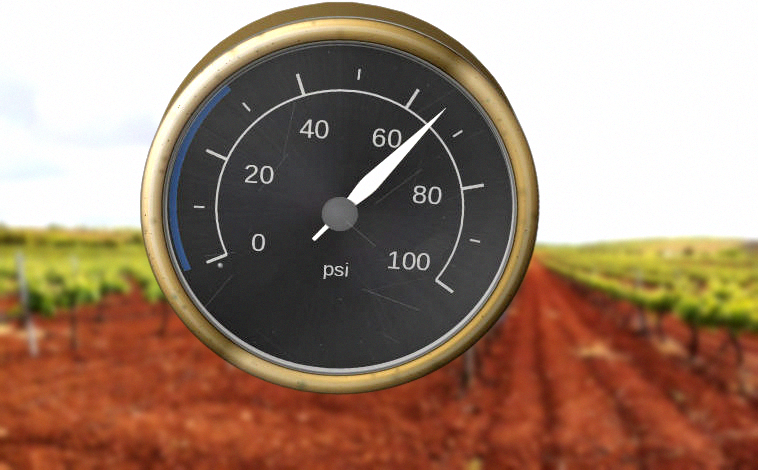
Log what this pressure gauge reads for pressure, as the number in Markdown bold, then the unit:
**65** psi
